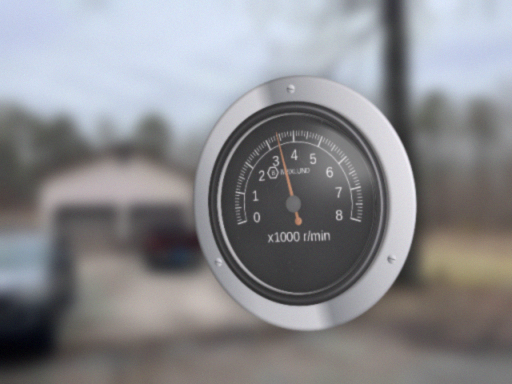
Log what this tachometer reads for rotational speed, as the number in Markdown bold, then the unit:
**3500** rpm
